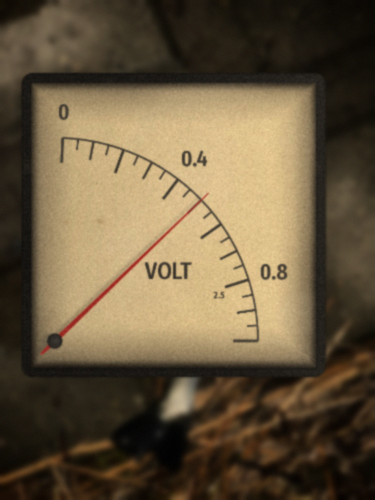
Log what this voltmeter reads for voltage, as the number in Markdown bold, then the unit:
**0.5** V
